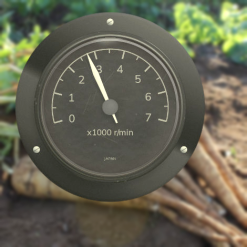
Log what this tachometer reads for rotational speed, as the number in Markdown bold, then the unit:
**2750** rpm
